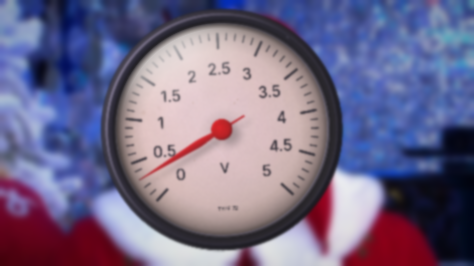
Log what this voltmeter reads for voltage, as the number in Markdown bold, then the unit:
**0.3** V
